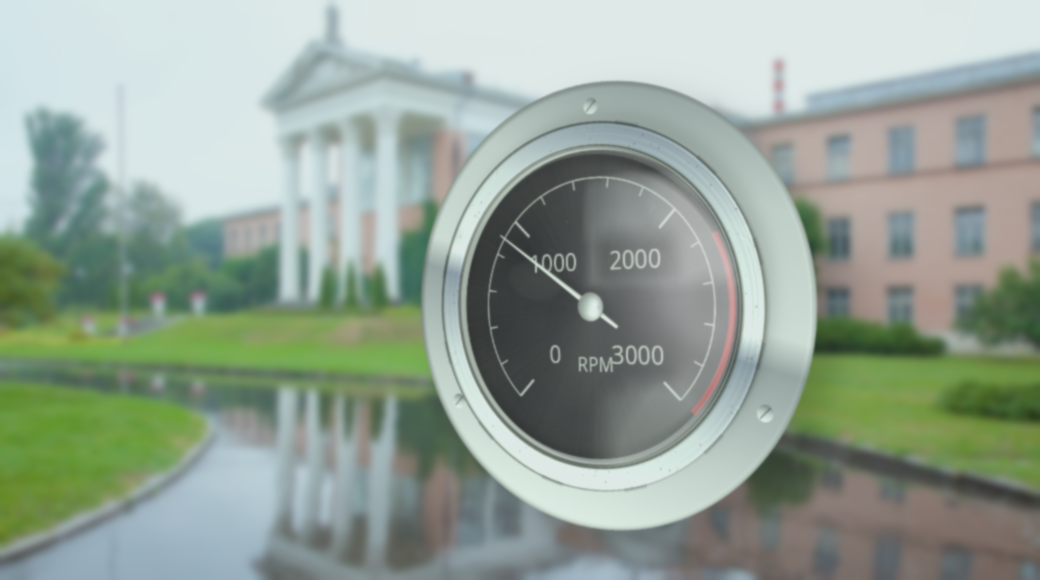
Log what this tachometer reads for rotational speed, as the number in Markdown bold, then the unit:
**900** rpm
